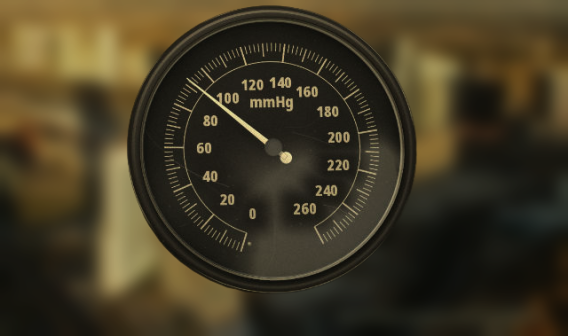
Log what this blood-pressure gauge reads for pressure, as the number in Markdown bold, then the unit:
**92** mmHg
